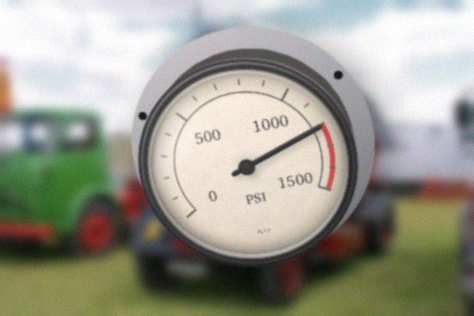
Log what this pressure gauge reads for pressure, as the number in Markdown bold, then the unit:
**1200** psi
